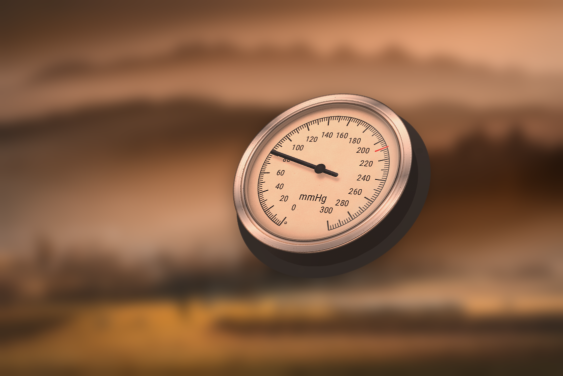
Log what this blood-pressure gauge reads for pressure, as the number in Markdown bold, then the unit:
**80** mmHg
